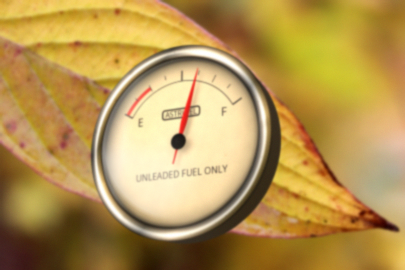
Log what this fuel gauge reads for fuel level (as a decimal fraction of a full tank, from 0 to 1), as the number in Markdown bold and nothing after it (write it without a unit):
**0.625**
